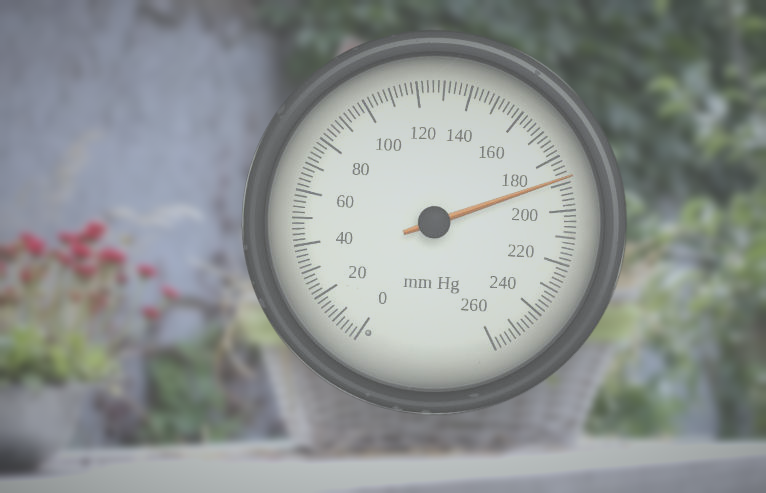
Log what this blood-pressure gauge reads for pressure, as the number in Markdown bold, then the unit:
**188** mmHg
